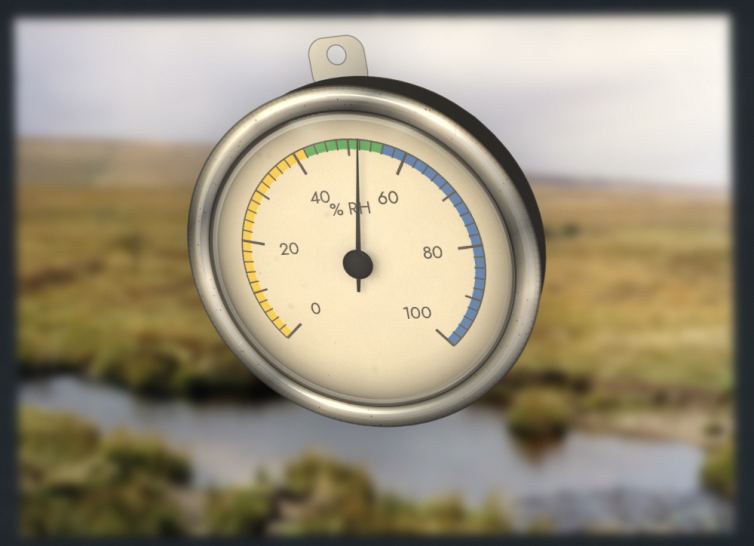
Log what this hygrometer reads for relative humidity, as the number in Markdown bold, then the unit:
**52** %
